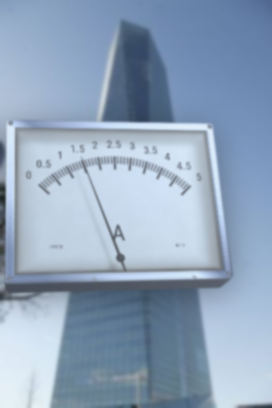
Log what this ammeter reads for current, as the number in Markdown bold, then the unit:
**1.5** A
